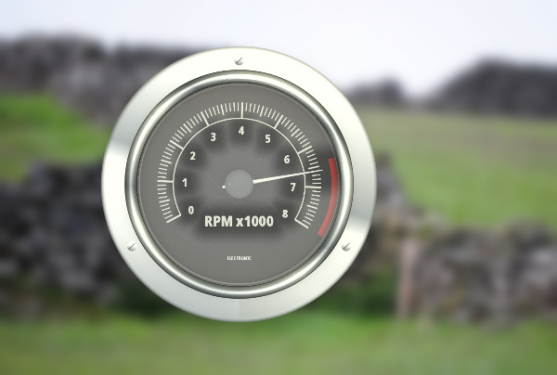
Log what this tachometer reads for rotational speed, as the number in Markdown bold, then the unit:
**6600** rpm
